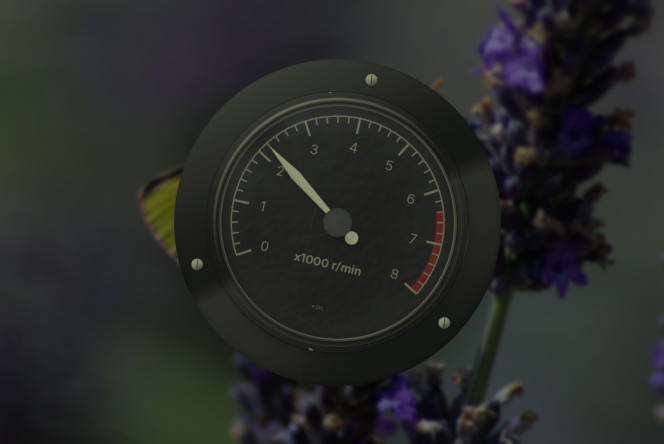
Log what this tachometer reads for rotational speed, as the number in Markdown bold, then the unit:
**2200** rpm
